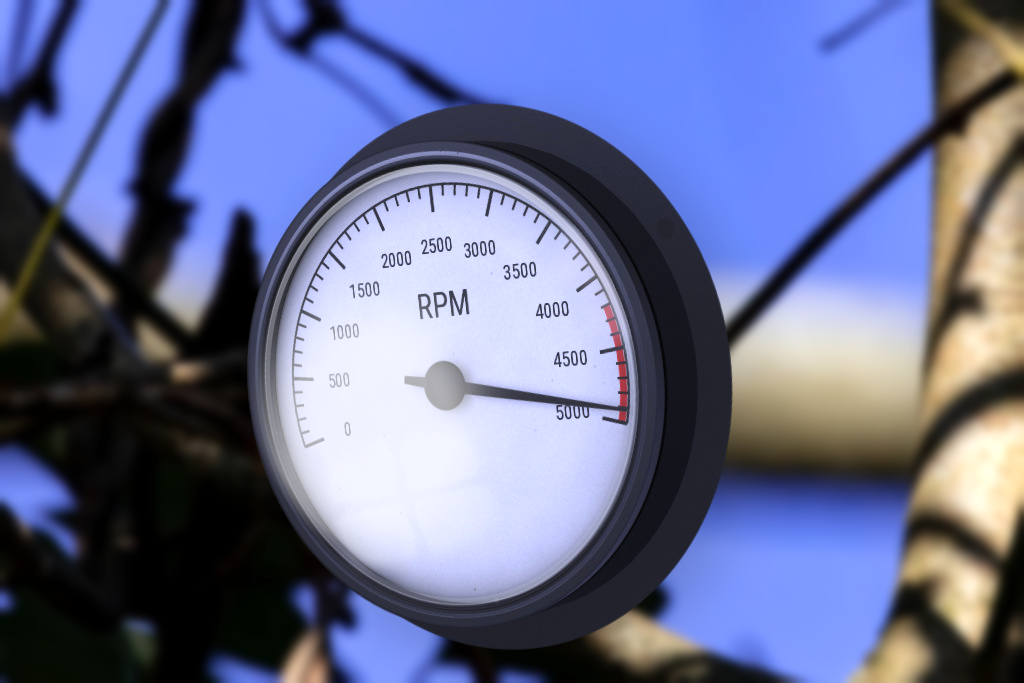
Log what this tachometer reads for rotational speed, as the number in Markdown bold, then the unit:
**4900** rpm
